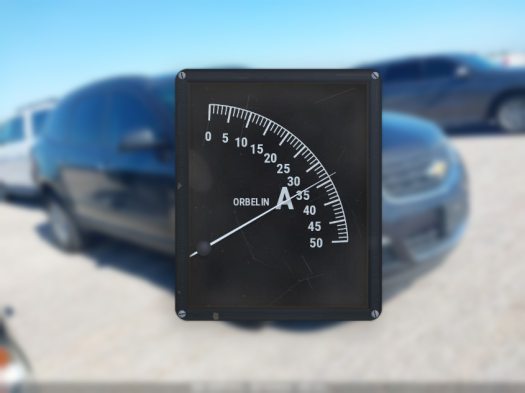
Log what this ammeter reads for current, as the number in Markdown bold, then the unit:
**34** A
